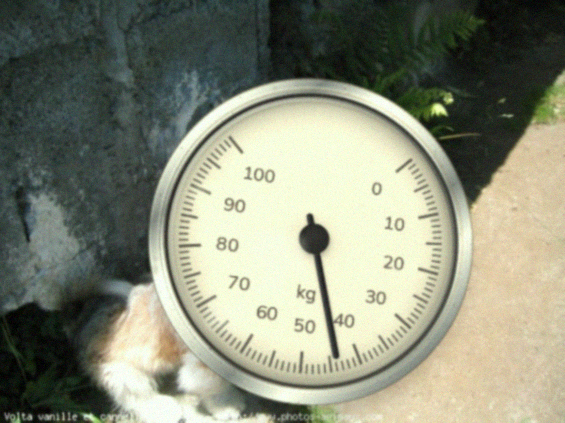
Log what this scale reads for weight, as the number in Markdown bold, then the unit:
**44** kg
